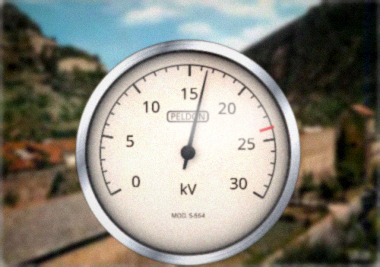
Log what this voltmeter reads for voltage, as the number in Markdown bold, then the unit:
**16.5** kV
